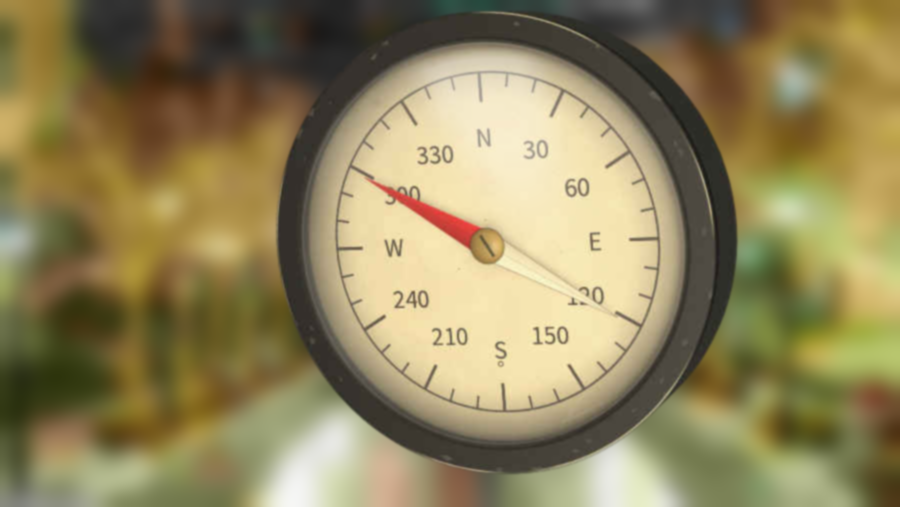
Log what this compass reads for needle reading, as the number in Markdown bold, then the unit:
**300** °
